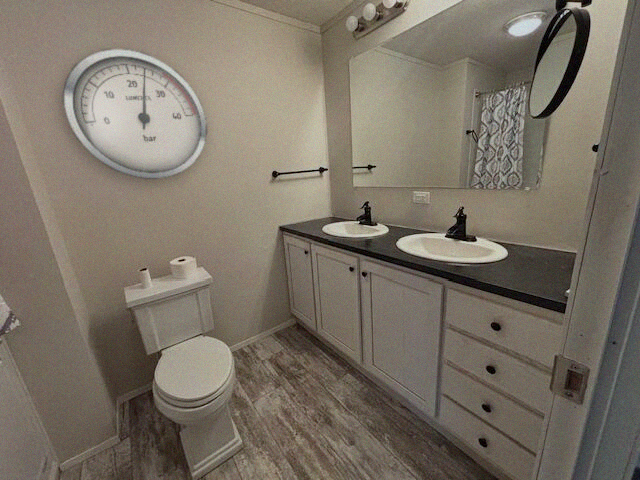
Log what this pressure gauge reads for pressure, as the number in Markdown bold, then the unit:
**24** bar
